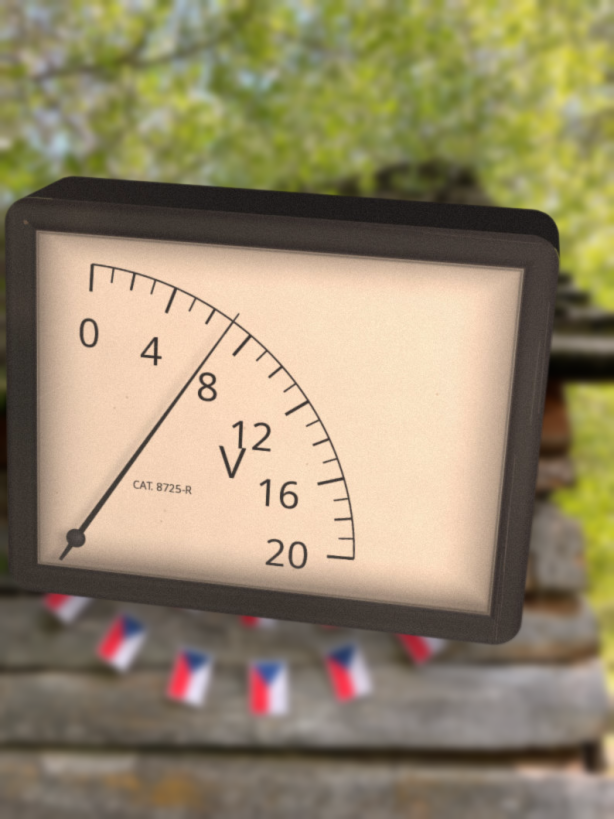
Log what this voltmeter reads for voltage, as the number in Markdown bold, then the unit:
**7** V
